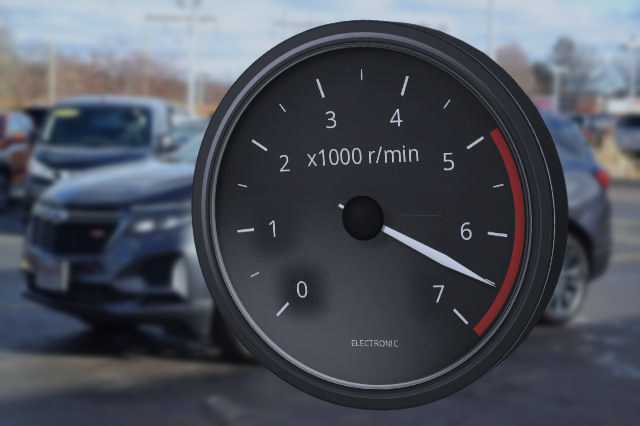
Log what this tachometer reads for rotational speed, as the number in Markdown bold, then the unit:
**6500** rpm
